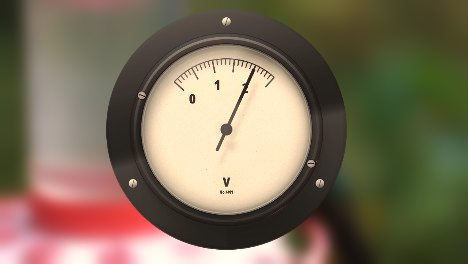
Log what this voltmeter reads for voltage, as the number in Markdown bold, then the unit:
**2** V
